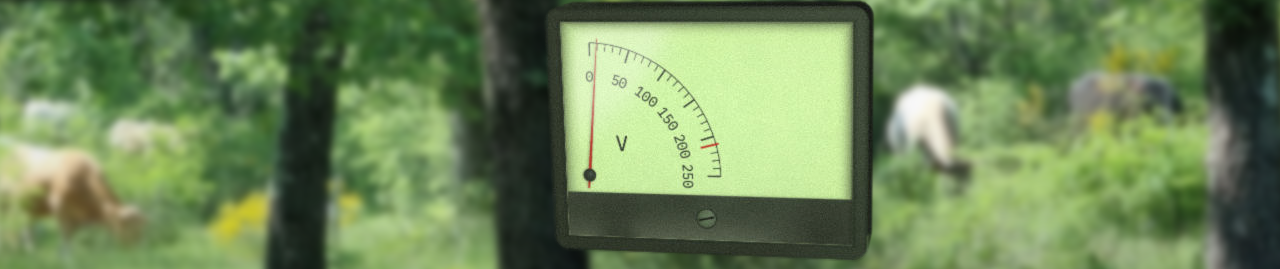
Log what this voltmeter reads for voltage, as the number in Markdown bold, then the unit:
**10** V
